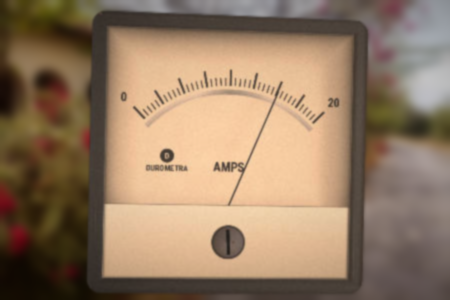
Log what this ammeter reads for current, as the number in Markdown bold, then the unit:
**15** A
